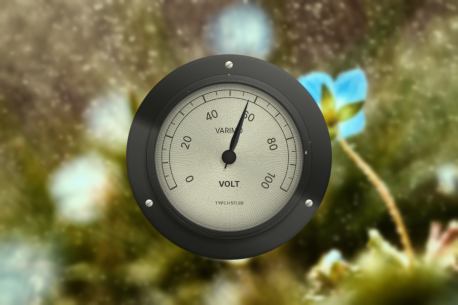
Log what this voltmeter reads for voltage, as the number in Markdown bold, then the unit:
**57.5** V
